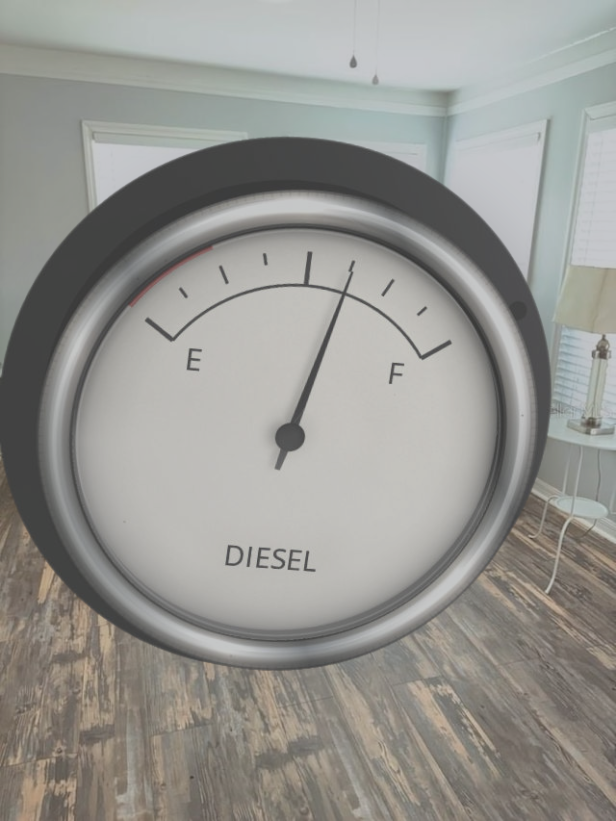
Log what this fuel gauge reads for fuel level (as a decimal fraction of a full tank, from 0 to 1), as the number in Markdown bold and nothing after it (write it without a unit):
**0.625**
